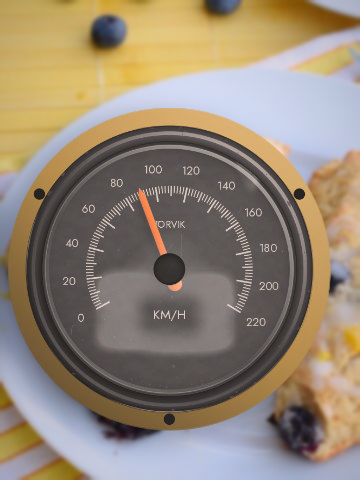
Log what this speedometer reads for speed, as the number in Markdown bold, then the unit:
**90** km/h
